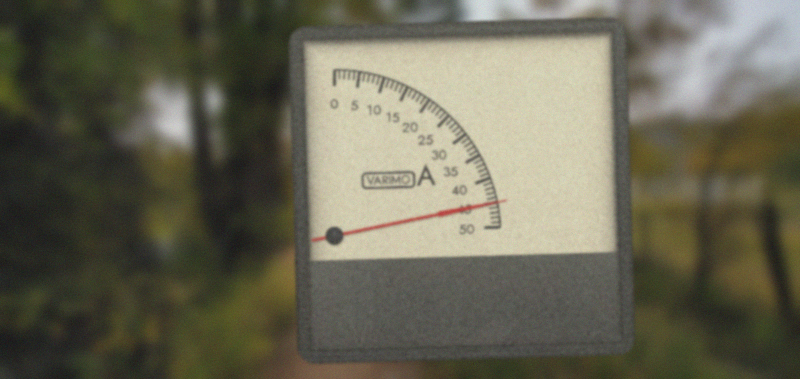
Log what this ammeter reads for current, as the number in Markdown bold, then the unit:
**45** A
